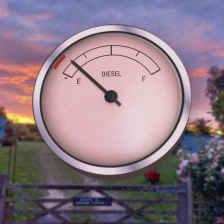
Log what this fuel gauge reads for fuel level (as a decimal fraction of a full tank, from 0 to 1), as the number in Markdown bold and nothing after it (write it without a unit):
**0.125**
